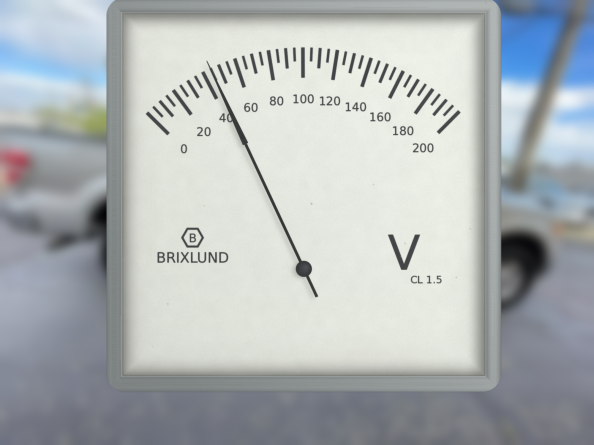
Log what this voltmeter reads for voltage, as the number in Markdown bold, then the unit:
**45** V
